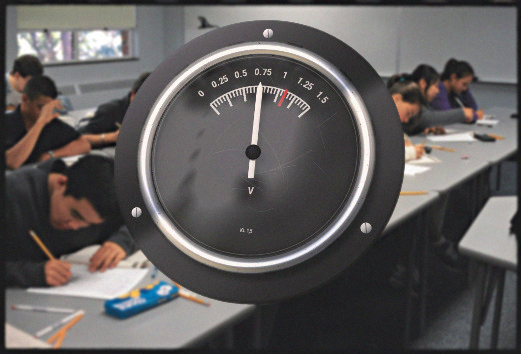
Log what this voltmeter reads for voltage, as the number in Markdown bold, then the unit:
**0.75** V
